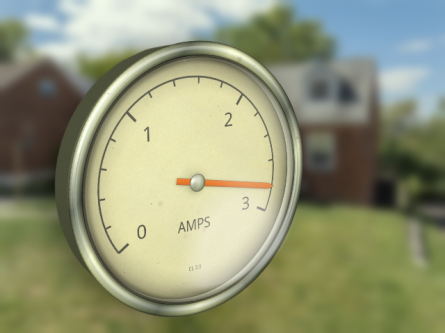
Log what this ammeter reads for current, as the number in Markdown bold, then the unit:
**2.8** A
